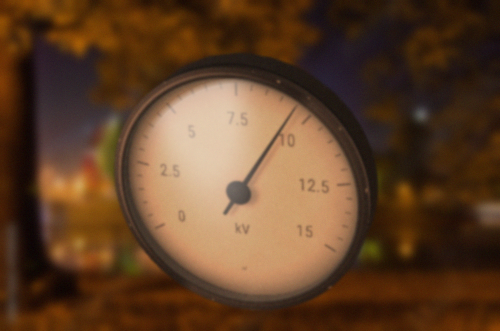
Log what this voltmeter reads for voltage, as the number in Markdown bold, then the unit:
**9.5** kV
